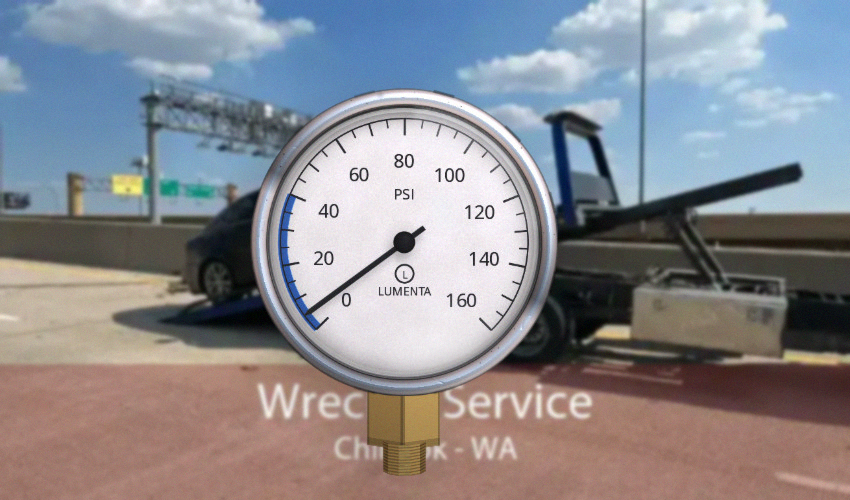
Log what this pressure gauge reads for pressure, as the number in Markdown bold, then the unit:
**5** psi
